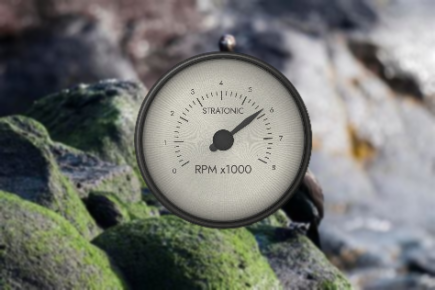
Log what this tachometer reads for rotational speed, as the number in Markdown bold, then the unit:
**5800** rpm
